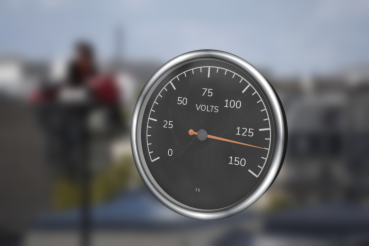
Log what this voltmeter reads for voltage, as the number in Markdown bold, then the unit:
**135** V
